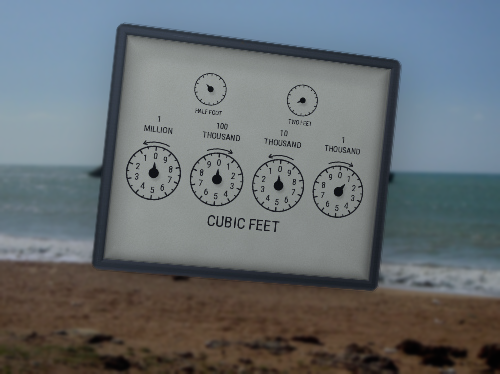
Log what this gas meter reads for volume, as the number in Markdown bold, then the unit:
**100** ft³
